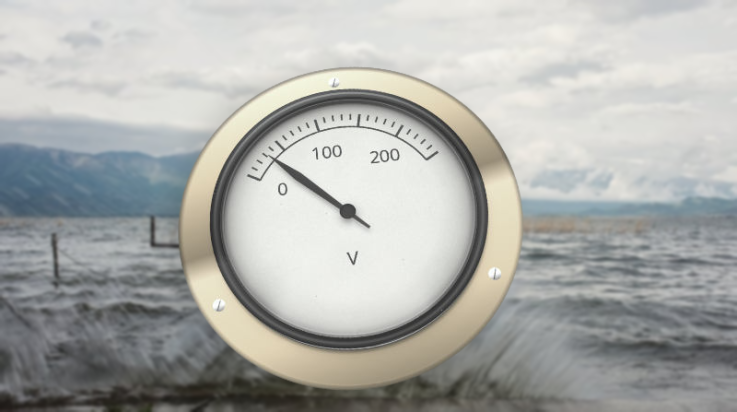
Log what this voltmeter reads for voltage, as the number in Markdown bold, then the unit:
**30** V
